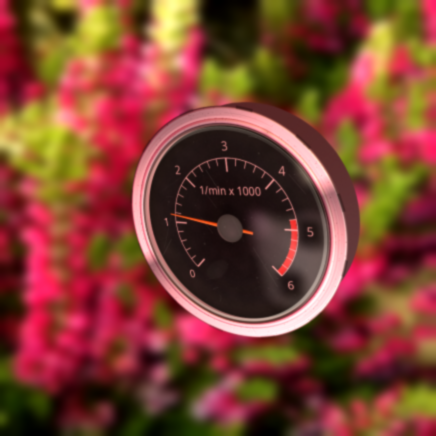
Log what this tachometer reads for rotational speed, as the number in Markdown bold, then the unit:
**1200** rpm
